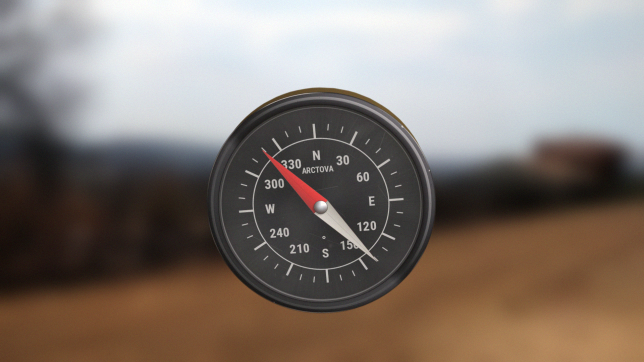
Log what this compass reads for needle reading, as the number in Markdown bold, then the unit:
**320** °
